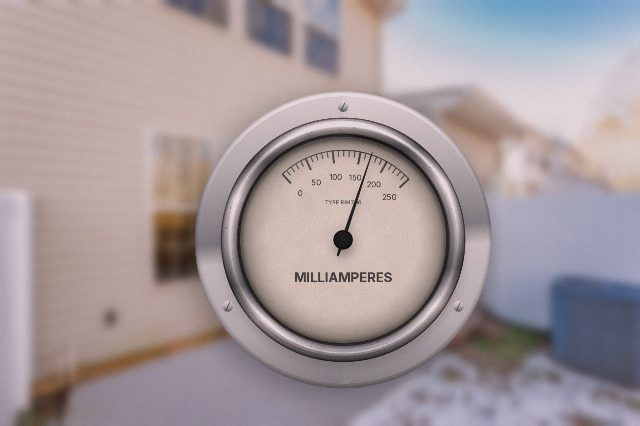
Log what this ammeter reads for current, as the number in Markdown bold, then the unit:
**170** mA
